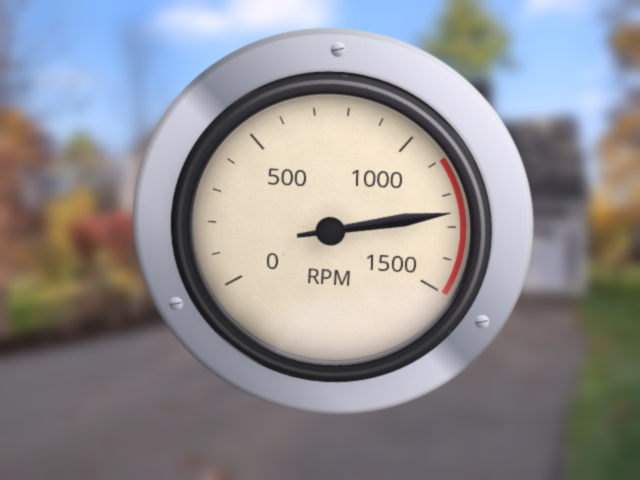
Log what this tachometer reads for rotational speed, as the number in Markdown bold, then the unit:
**1250** rpm
